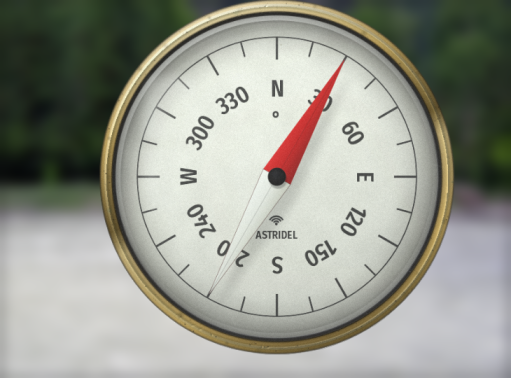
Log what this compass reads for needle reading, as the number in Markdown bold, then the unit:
**30** °
